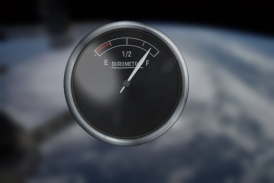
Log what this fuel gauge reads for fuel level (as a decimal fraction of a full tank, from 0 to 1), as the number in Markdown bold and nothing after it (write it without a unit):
**0.875**
